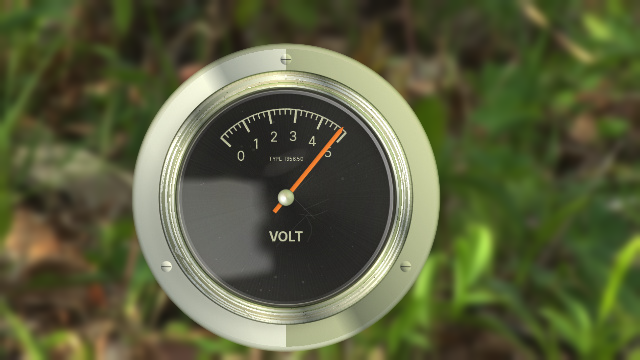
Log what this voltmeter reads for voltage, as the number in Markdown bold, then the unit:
**4.8** V
